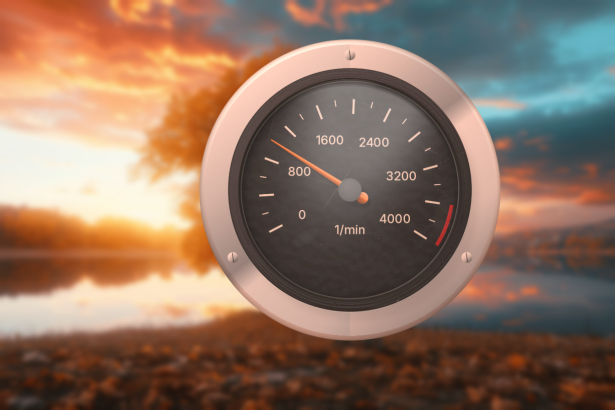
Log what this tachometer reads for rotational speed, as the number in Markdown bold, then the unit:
**1000** rpm
